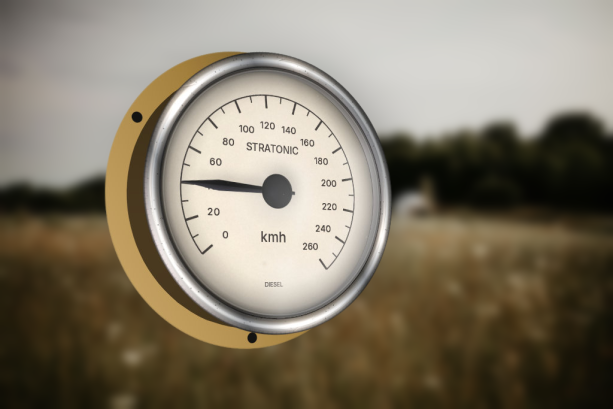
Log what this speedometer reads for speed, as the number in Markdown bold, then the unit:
**40** km/h
